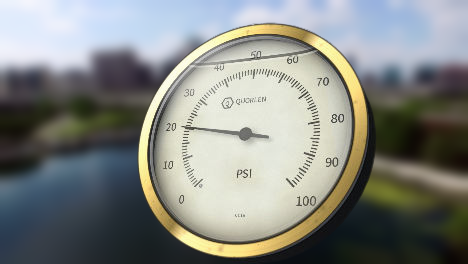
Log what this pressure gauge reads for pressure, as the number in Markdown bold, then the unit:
**20** psi
